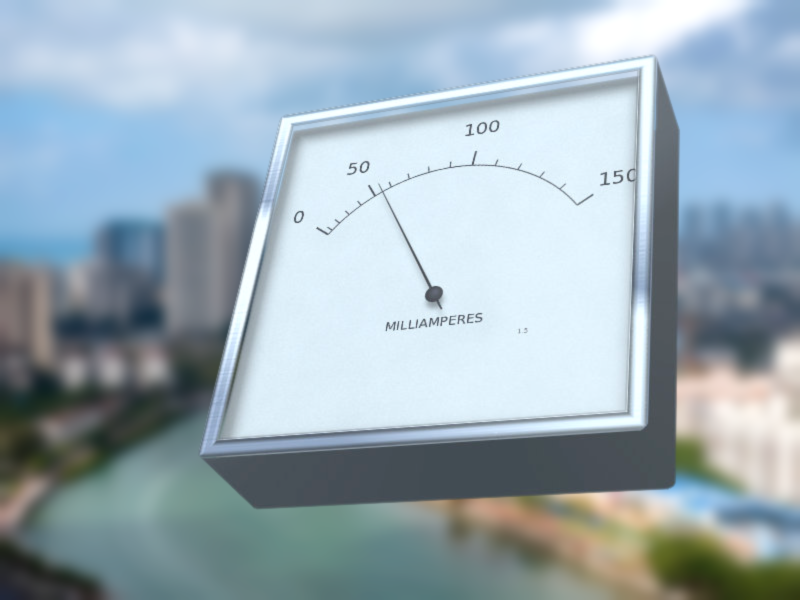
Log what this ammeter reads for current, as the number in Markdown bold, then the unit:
**55** mA
